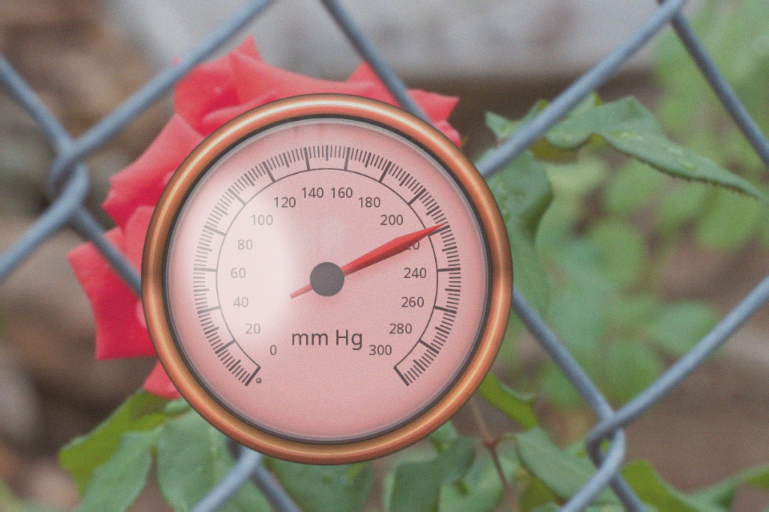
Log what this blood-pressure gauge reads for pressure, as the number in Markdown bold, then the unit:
**218** mmHg
